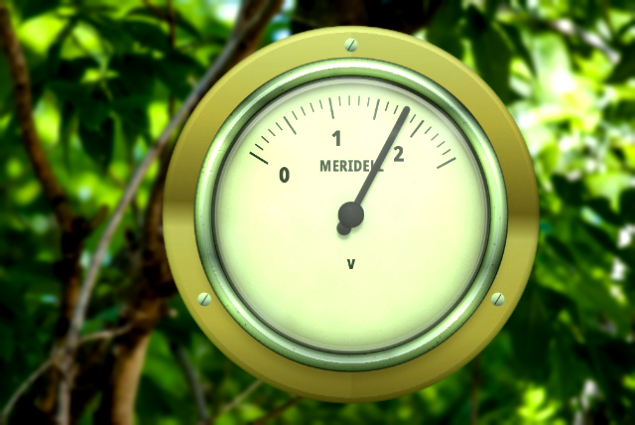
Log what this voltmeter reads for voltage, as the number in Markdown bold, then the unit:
**1.8** V
